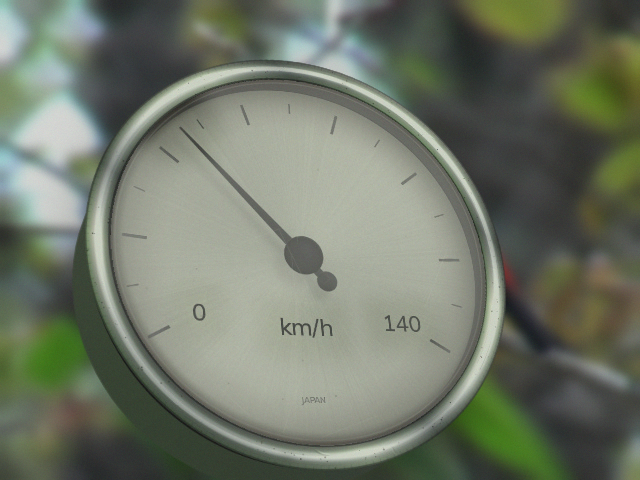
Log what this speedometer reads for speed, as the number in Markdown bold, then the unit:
**45** km/h
